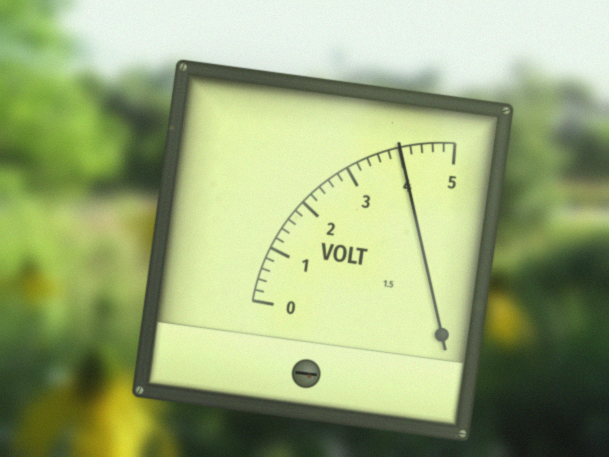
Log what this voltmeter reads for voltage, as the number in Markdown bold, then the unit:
**4** V
